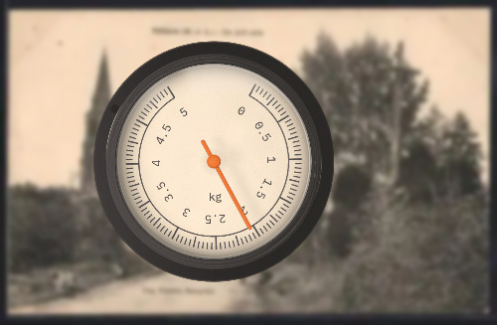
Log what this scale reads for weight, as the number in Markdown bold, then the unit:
**2.05** kg
